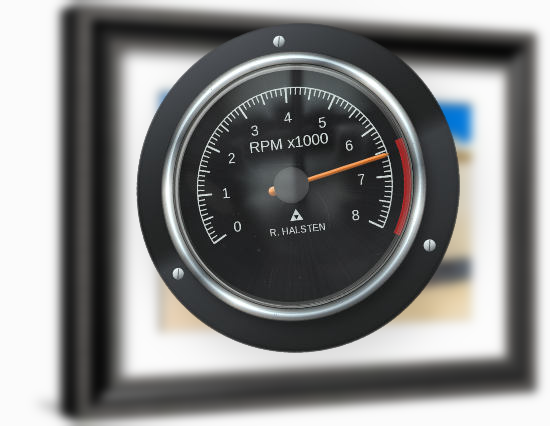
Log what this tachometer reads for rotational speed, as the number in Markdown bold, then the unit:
**6600** rpm
